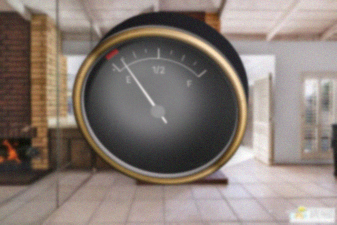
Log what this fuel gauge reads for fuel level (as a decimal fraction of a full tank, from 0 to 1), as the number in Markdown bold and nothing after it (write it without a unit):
**0.125**
